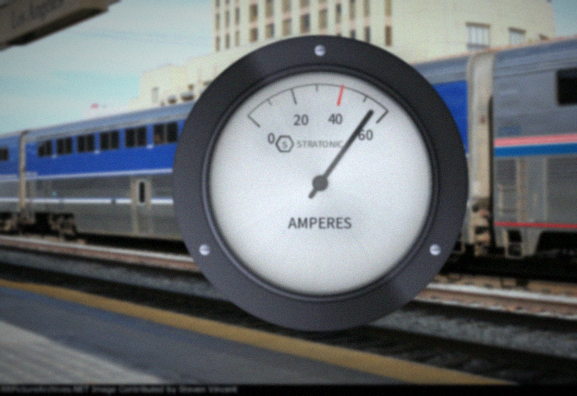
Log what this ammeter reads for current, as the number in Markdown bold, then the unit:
**55** A
